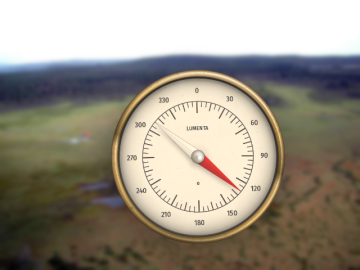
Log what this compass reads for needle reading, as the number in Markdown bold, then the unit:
**130** °
